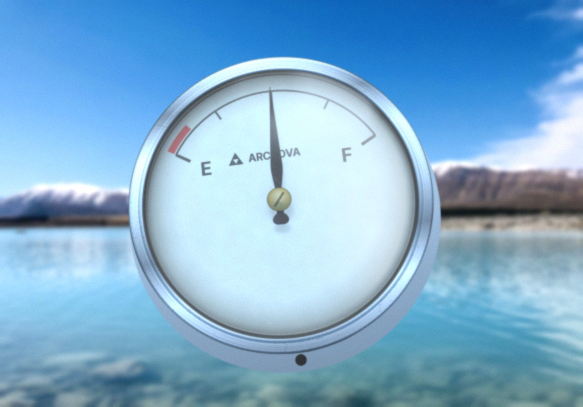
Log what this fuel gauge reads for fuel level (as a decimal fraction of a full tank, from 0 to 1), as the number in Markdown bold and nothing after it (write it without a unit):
**0.5**
